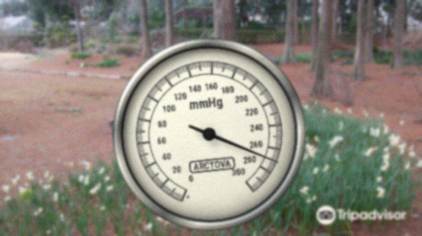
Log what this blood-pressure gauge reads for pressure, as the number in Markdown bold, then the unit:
**270** mmHg
